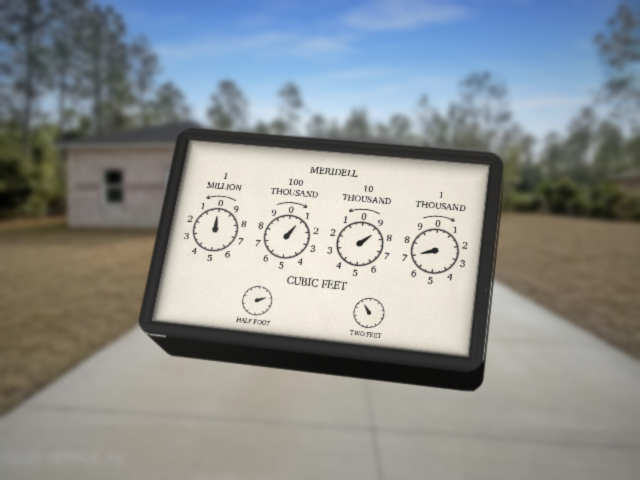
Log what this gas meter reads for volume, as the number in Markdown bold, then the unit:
**8700** ft³
